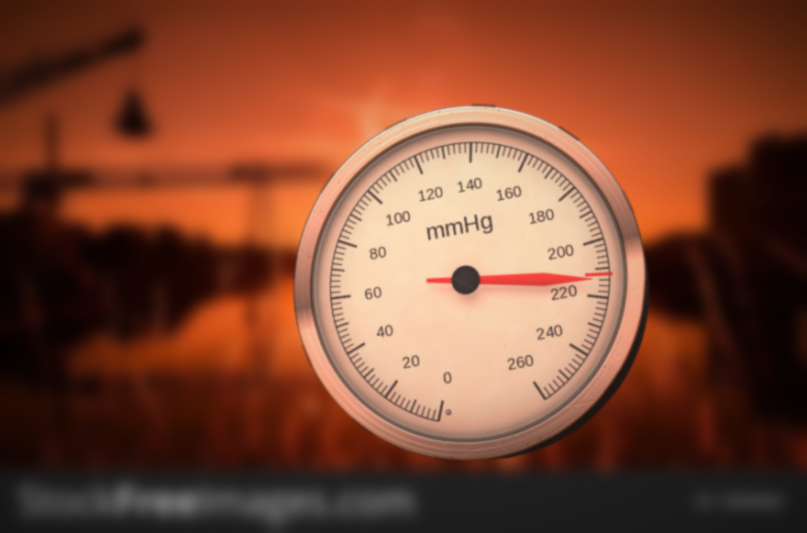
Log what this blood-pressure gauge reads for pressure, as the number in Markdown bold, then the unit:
**214** mmHg
